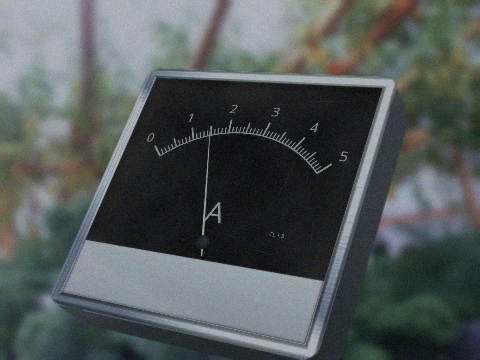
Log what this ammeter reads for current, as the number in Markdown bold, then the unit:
**1.5** A
